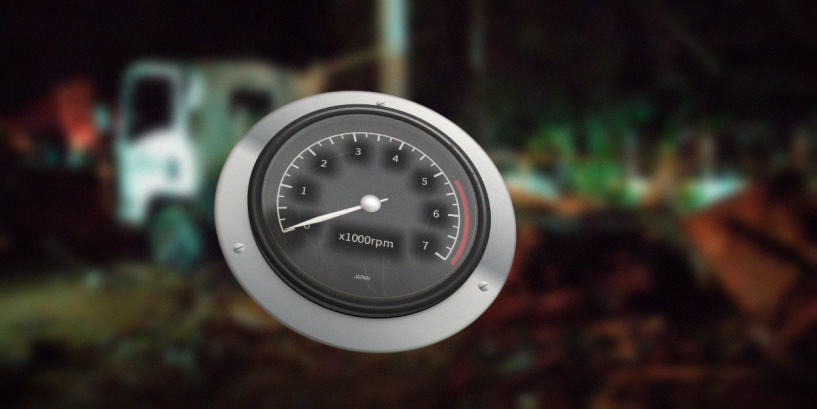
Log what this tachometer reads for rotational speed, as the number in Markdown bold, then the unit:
**0** rpm
